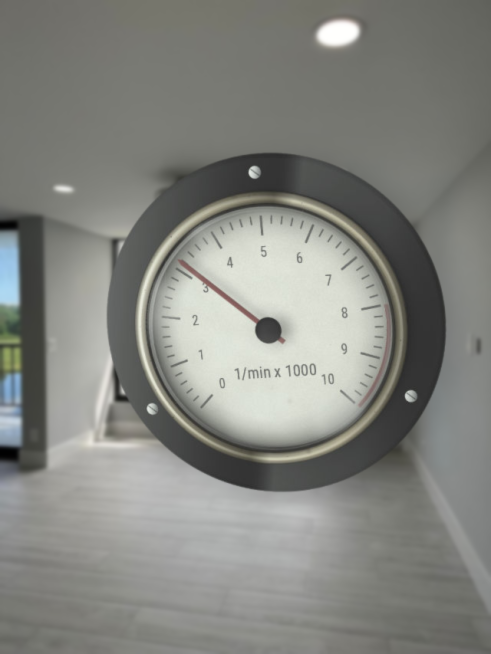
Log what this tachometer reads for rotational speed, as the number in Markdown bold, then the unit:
**3200** rpm
